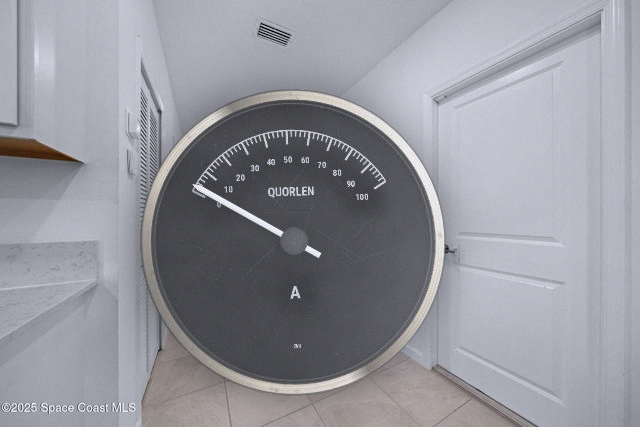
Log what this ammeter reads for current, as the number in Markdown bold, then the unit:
**2** A
